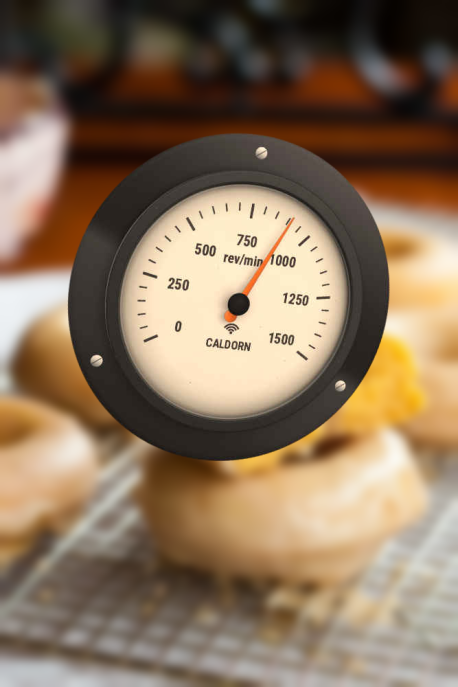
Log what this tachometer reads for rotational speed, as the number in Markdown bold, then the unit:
**900** rpm
